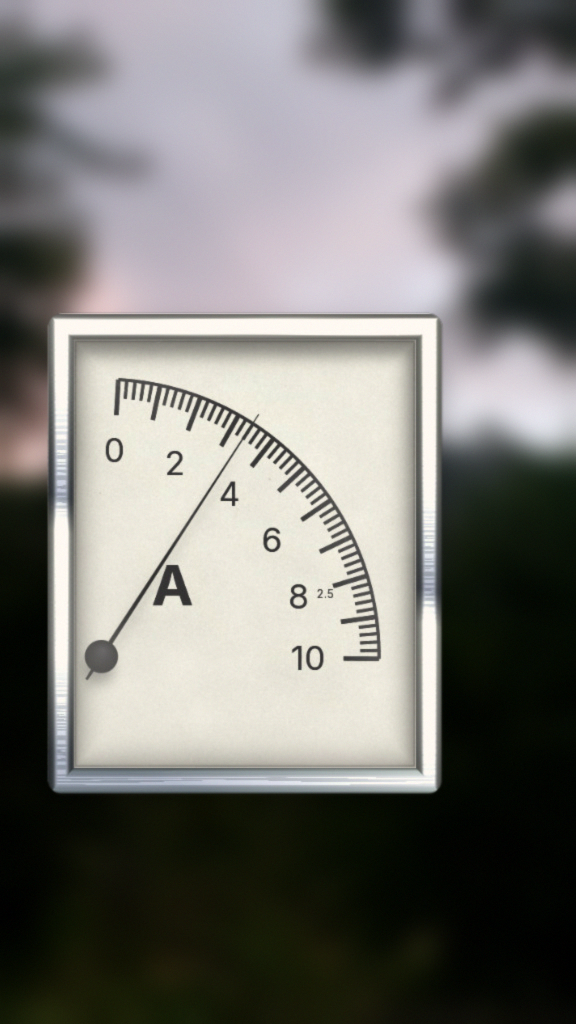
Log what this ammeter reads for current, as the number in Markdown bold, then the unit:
**3.4** A
